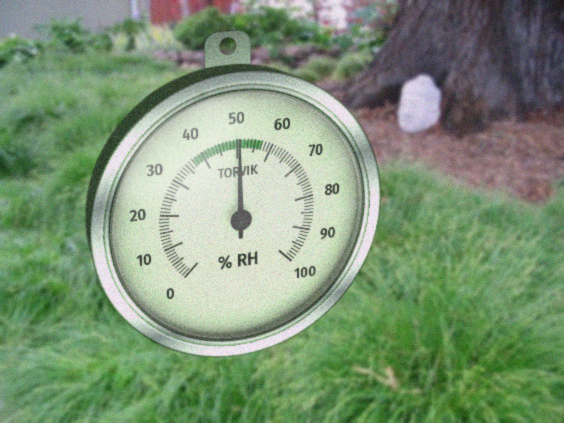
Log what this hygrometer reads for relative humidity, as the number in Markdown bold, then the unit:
**50** %
